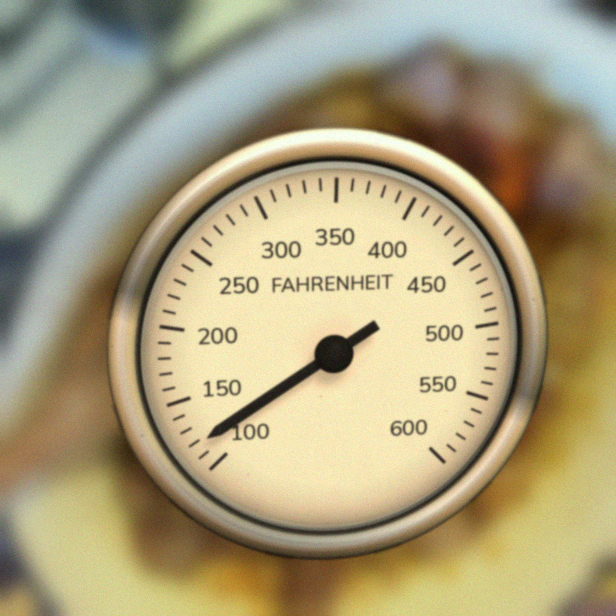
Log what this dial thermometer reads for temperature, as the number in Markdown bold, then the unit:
**120** °F
